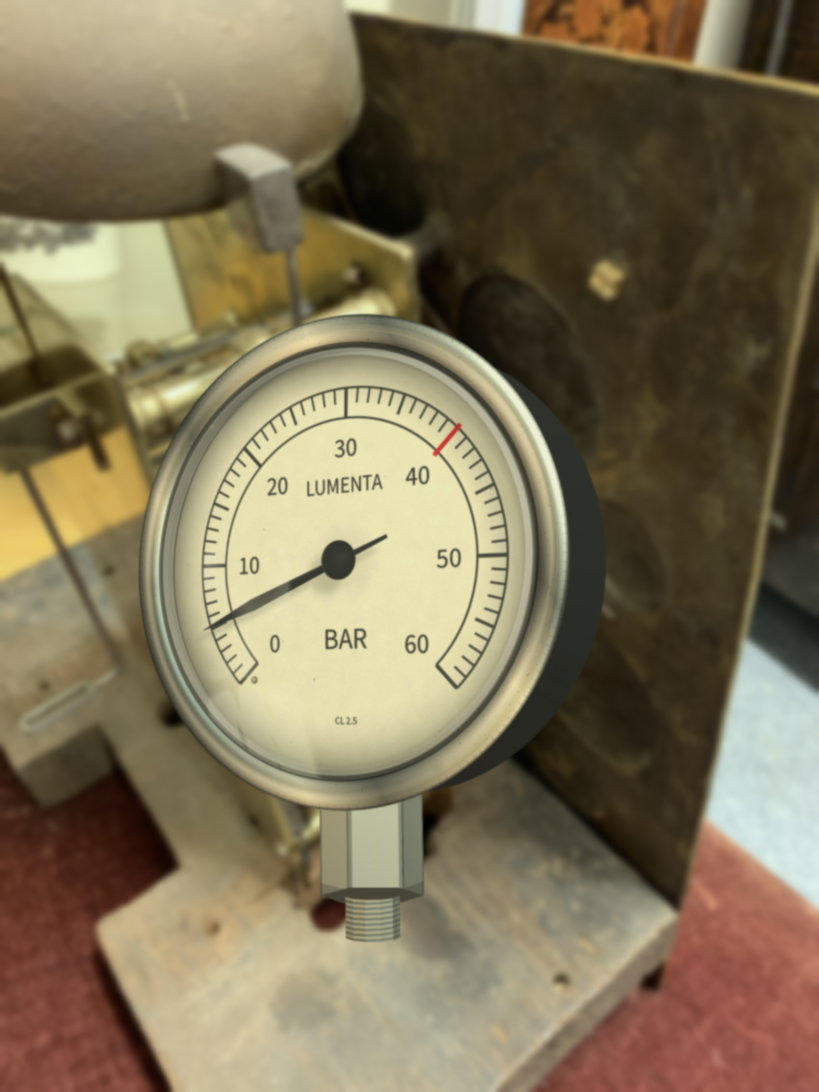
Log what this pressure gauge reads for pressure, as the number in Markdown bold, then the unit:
**5** bar
